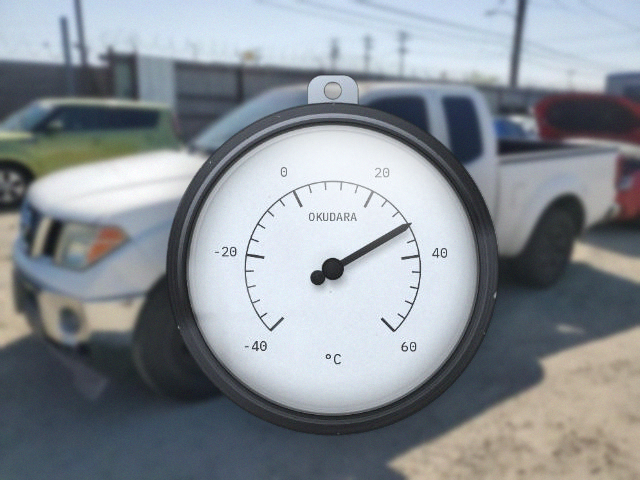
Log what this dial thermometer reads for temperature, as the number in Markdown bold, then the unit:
**32** °C
